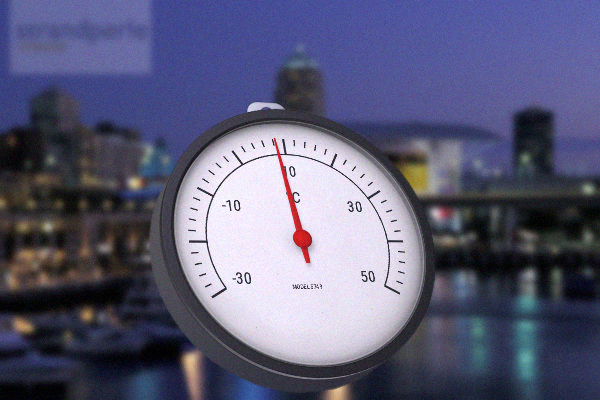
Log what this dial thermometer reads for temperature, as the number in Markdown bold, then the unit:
**8** °C
